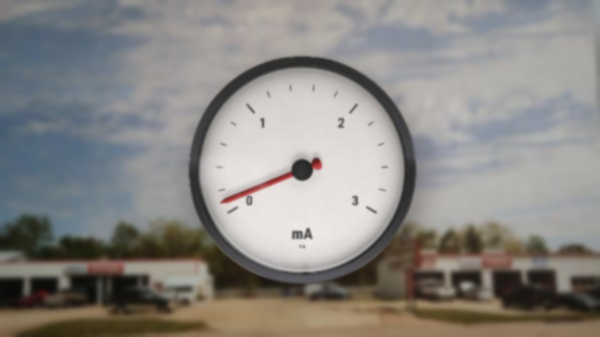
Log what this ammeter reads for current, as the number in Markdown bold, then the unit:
**0.1** mA
